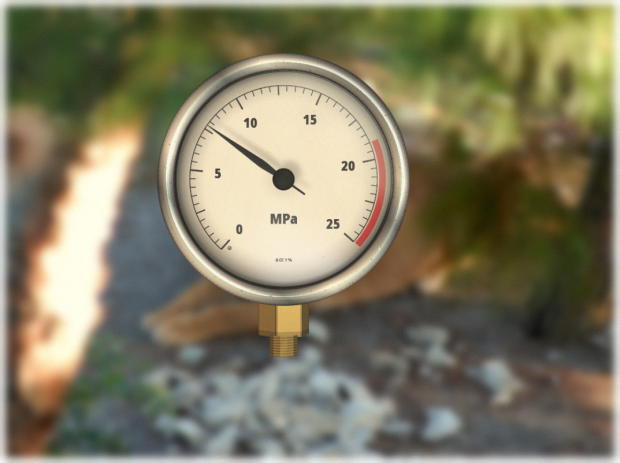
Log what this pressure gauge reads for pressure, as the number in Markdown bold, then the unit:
**7.75** MPa
